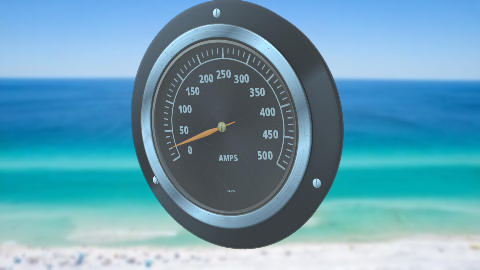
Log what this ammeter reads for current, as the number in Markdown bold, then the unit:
**20** A
